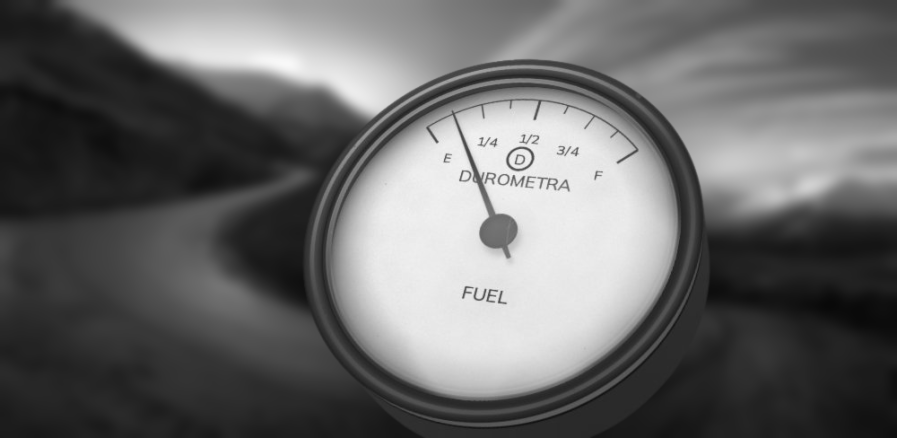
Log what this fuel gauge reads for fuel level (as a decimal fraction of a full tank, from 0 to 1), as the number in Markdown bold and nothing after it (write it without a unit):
**0.125**
